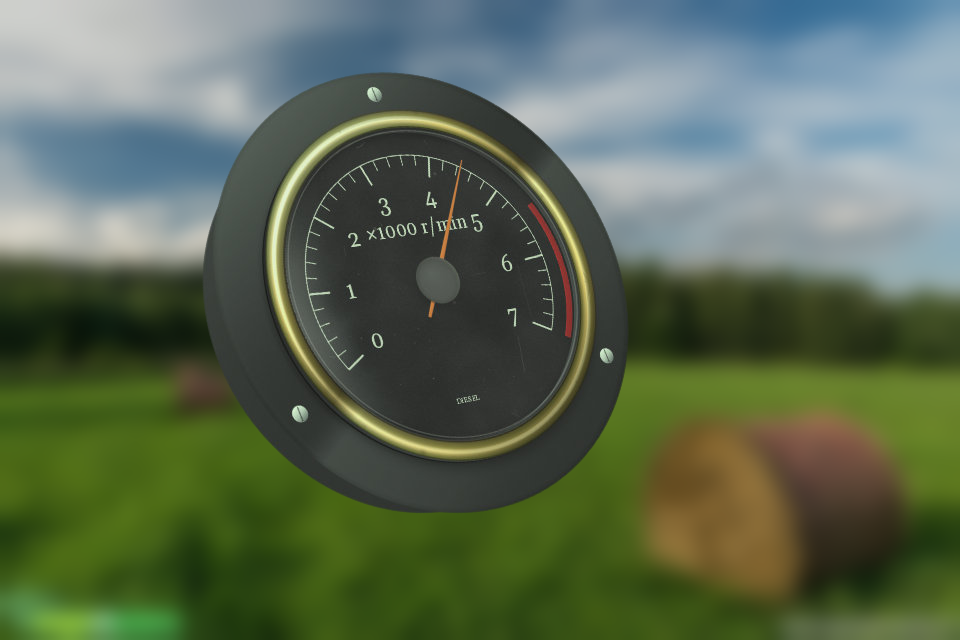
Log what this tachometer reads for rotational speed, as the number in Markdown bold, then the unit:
**4400** rpm
